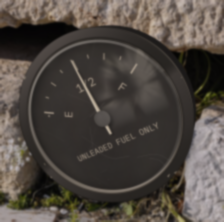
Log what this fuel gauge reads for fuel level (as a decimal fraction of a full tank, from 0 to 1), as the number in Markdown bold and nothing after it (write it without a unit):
**0.5**
